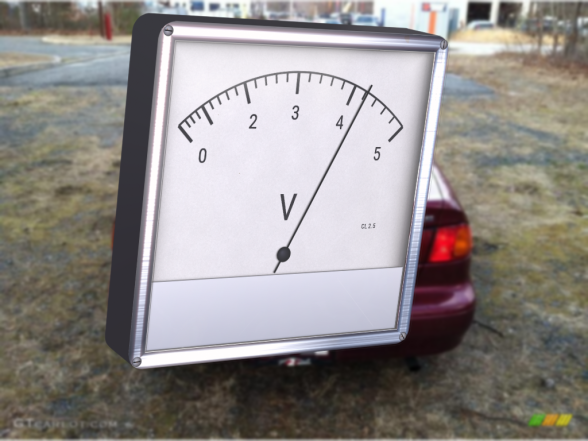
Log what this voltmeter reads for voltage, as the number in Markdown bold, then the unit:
**4.2** V
